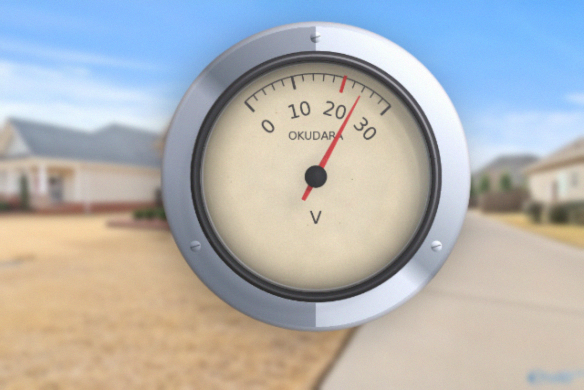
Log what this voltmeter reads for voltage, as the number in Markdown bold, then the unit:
**24** V
